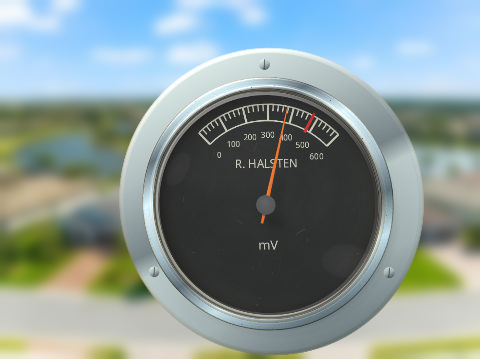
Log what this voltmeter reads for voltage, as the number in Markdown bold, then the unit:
**380** mV
